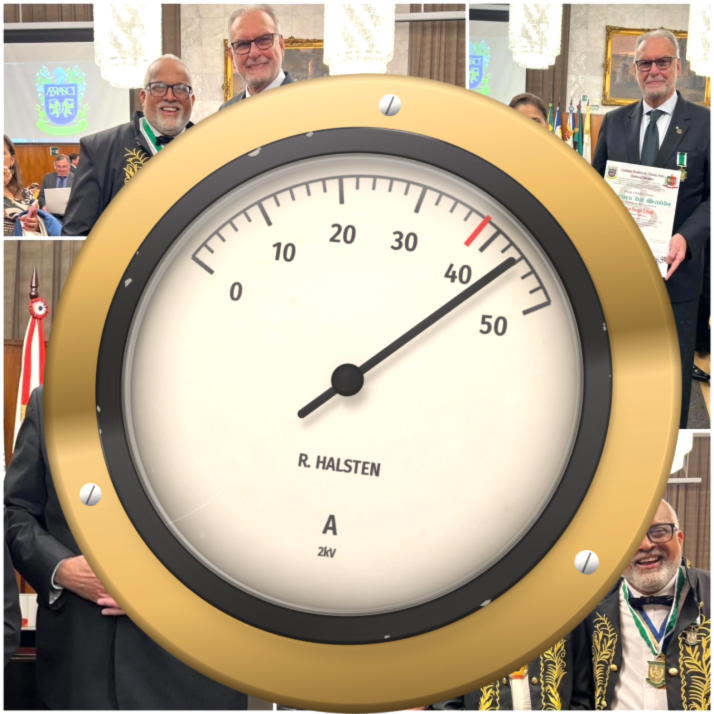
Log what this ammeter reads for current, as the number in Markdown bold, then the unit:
**44** A
